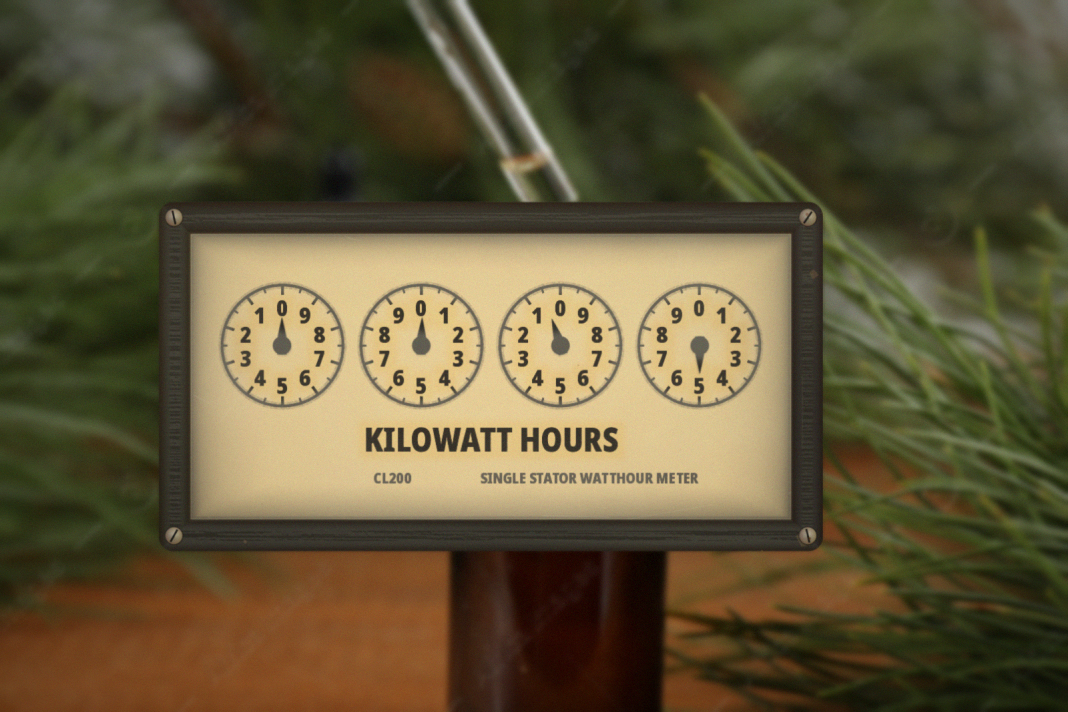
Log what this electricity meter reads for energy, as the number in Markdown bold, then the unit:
**5** kWh
